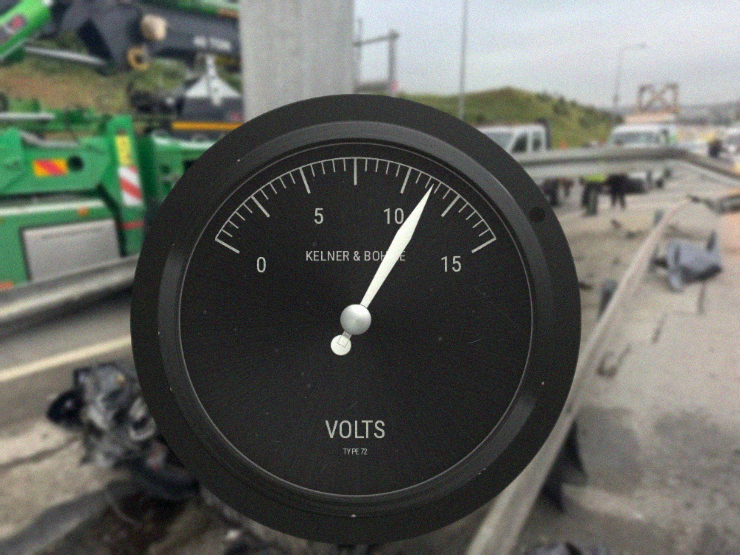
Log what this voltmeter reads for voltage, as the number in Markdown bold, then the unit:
**11.25** V
